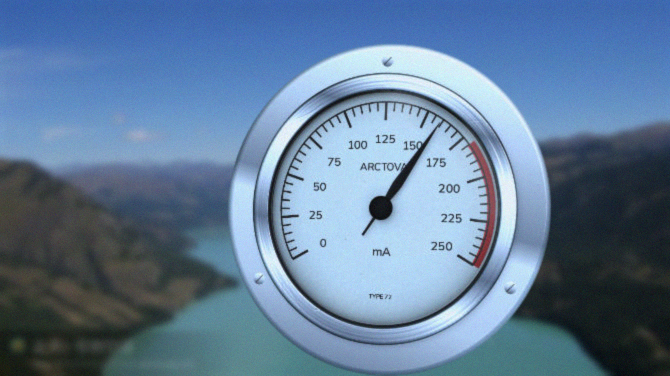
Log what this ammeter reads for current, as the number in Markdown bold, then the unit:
**160** mA
